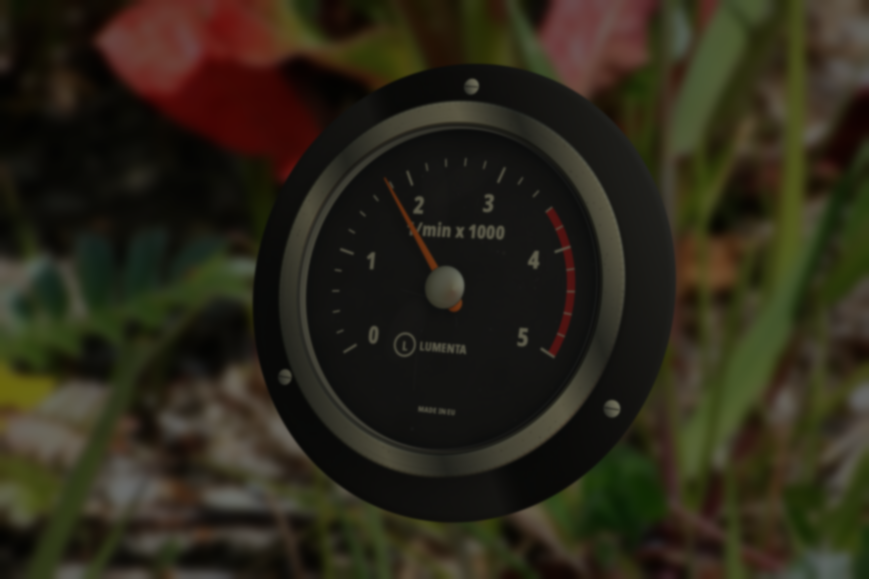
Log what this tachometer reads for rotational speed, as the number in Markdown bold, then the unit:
**1800** rpm
